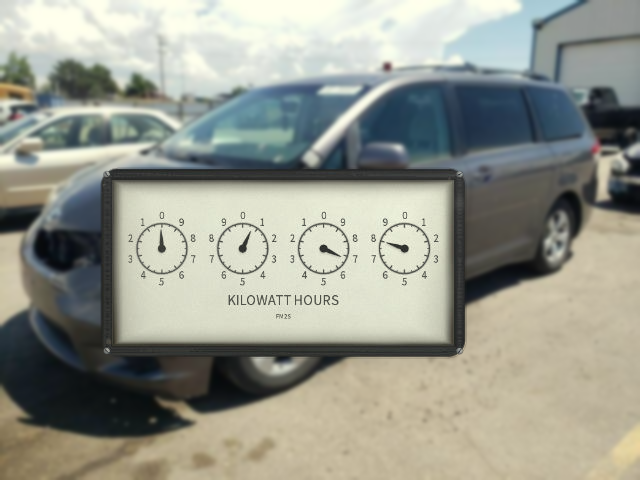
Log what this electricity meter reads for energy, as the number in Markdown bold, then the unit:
**68** kWh
